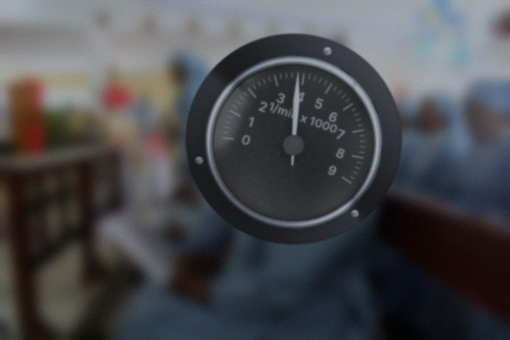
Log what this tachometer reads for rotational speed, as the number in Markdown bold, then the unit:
**3800** rpm
